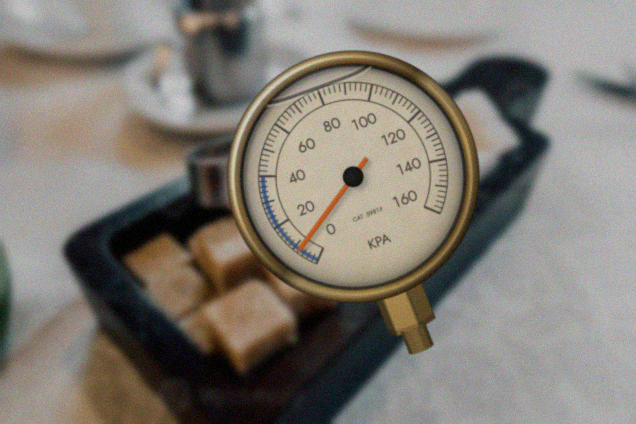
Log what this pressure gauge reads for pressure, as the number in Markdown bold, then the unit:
**8** kPa
